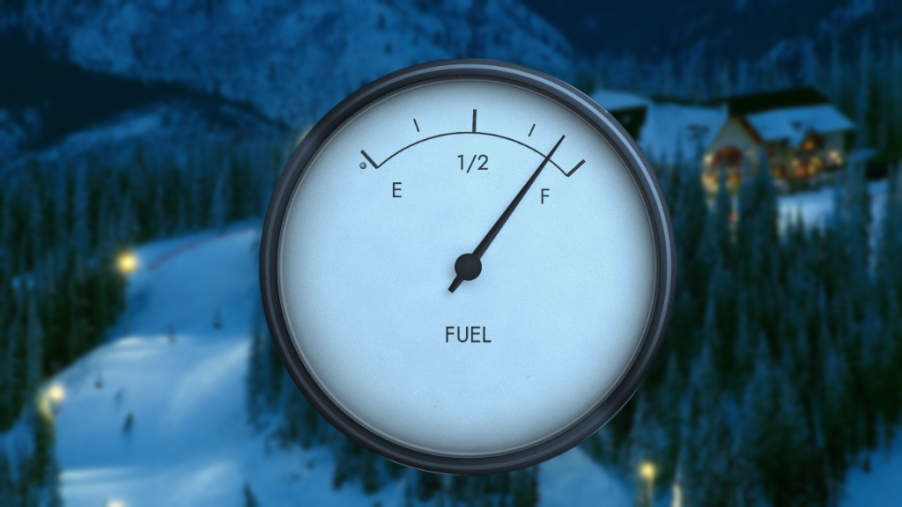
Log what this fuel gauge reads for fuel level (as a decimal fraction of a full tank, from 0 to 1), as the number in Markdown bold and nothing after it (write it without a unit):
**0.875**
